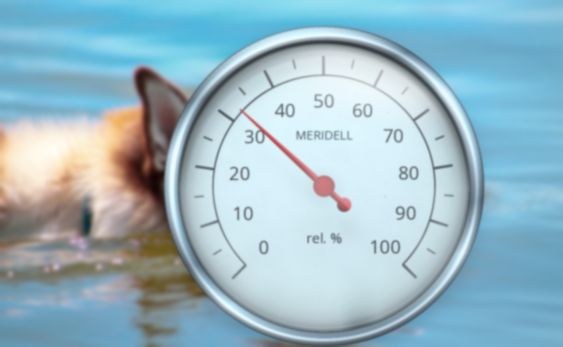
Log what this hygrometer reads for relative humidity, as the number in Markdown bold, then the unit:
**32.5** %
